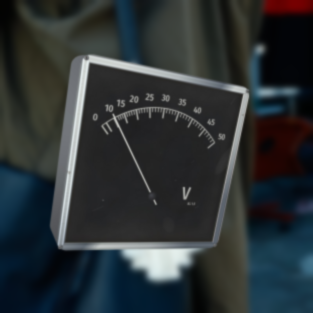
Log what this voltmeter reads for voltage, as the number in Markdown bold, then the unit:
**10** V
